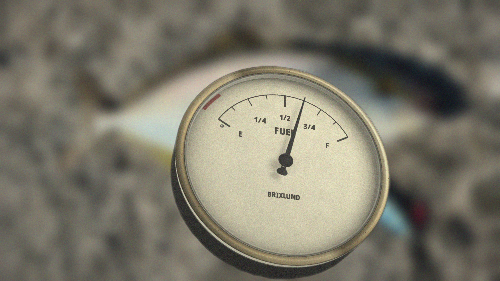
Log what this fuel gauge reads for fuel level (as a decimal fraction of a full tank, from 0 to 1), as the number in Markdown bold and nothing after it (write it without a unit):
**0.625**
